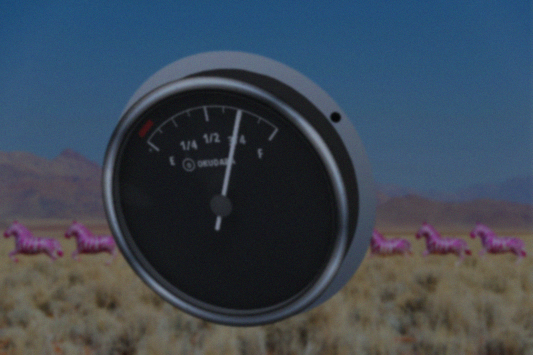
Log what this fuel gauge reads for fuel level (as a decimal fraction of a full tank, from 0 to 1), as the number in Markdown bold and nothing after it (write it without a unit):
**0.75**
